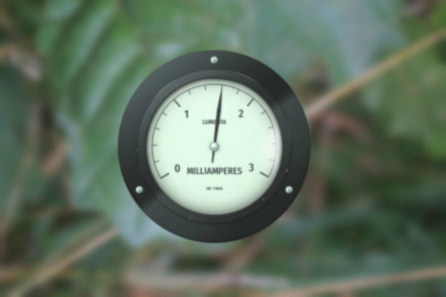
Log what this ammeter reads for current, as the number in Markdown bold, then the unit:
**1.6** mA
